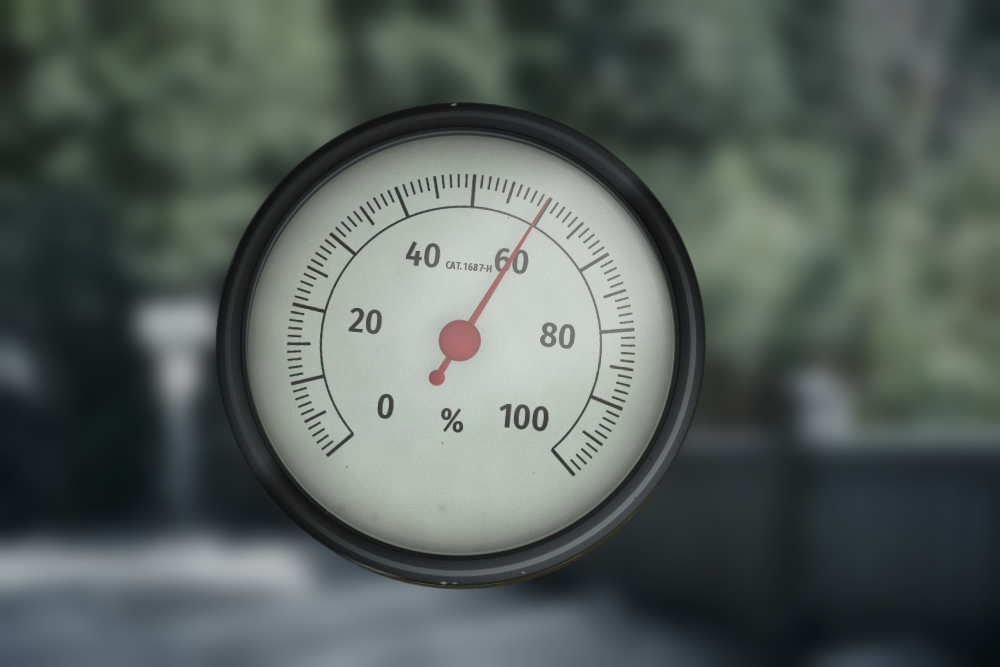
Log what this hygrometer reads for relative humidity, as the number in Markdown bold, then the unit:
**60** %
